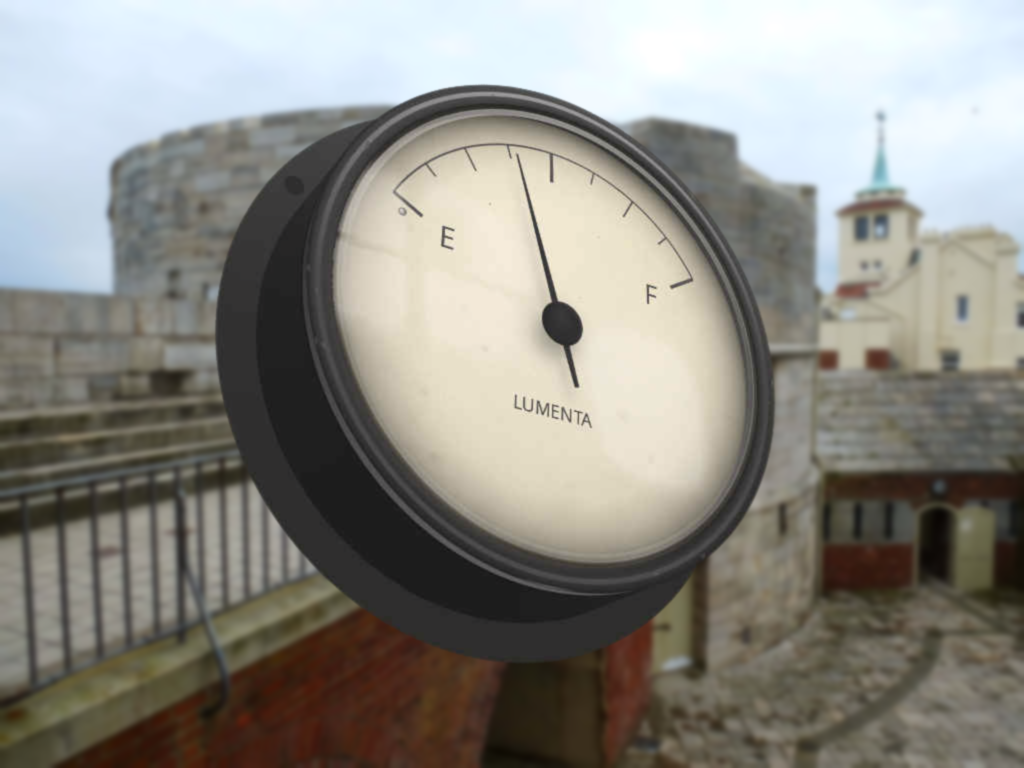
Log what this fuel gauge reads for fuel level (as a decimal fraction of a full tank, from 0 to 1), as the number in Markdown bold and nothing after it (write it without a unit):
**0.375**
